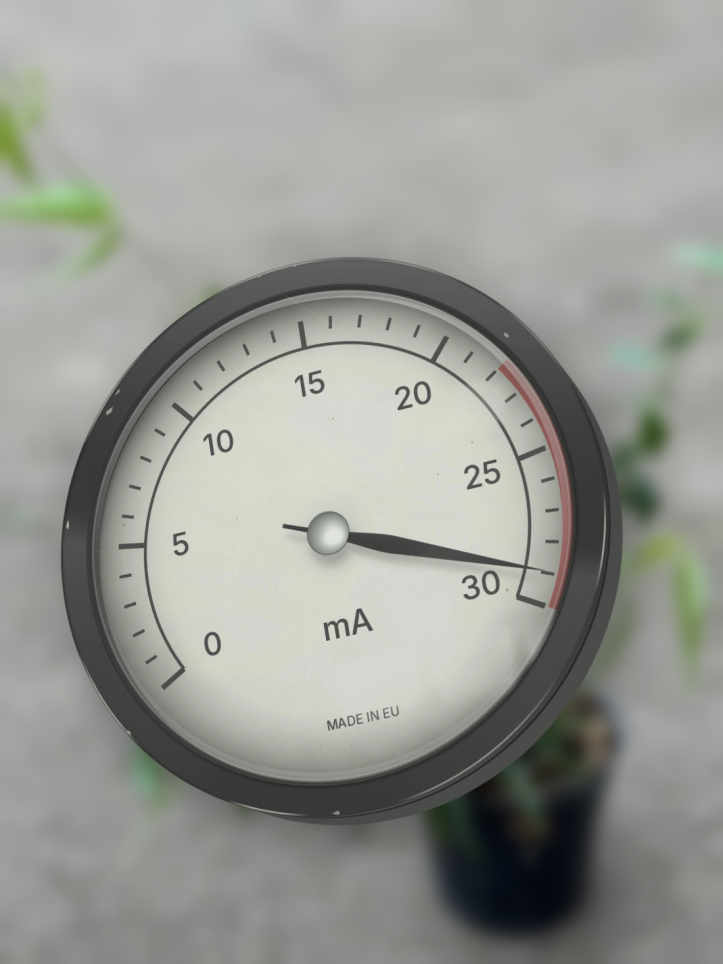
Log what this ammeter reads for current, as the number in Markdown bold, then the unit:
**29** mA
